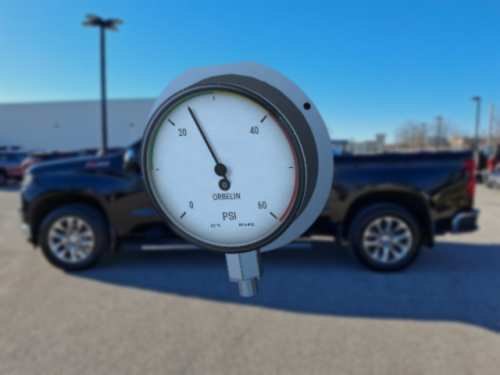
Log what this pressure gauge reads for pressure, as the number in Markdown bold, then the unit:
**25** psi
